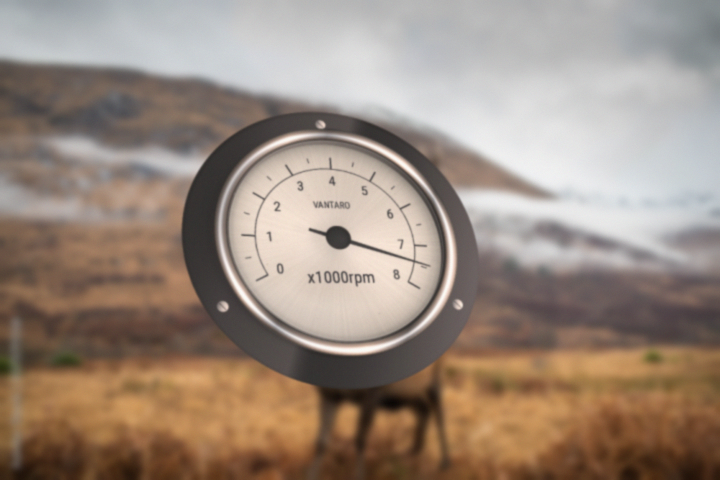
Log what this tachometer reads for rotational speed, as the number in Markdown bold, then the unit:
**7500** rpm
